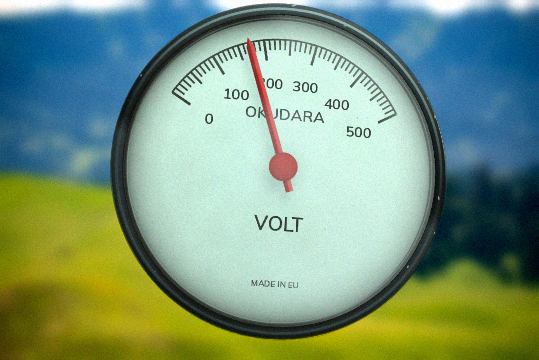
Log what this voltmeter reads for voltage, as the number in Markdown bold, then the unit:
**170** V
